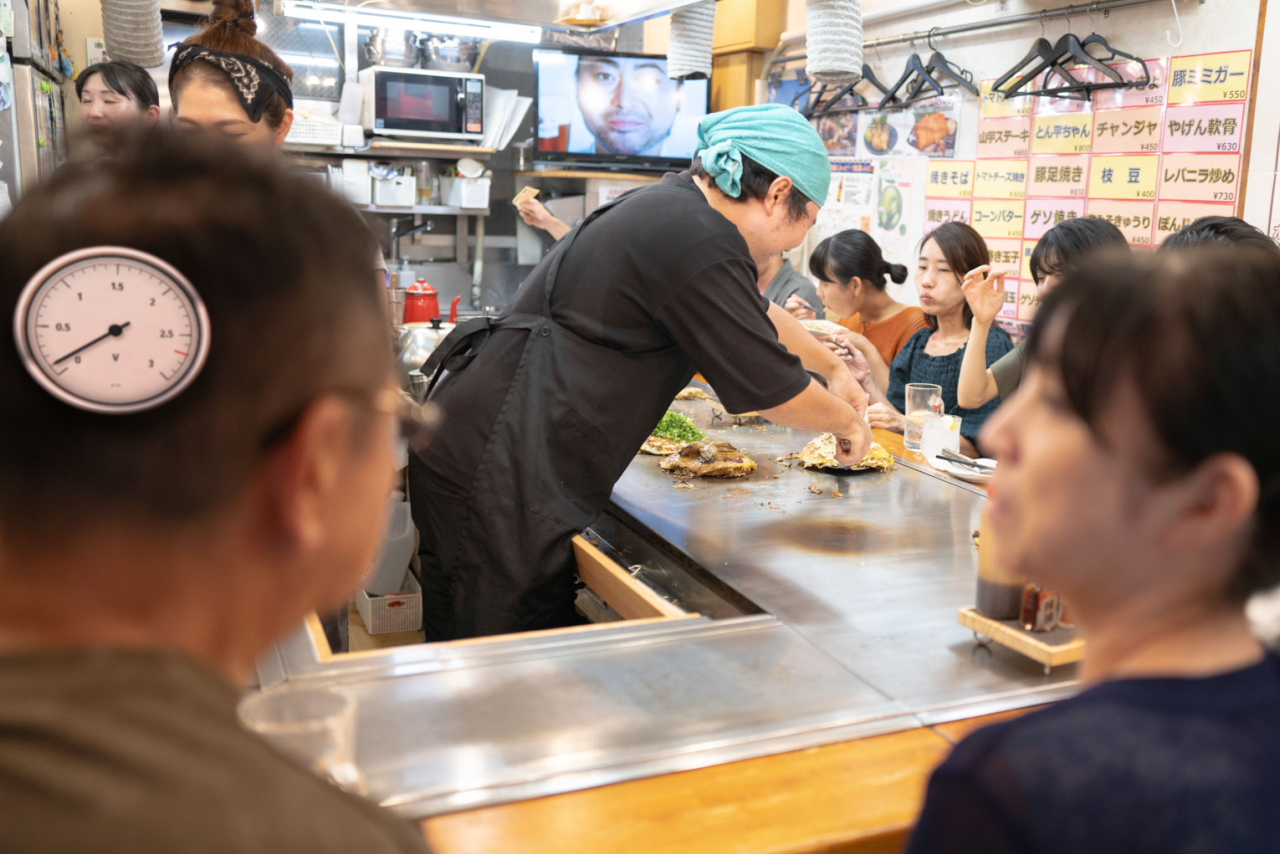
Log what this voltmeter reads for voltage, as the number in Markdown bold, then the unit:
**0.1** V
